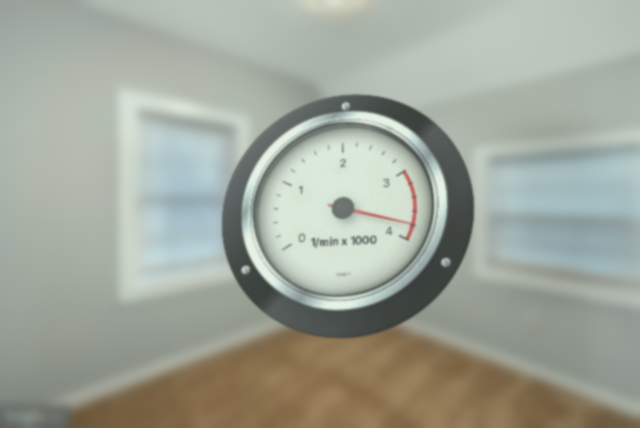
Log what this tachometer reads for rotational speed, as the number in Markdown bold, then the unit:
**3800** rpm
